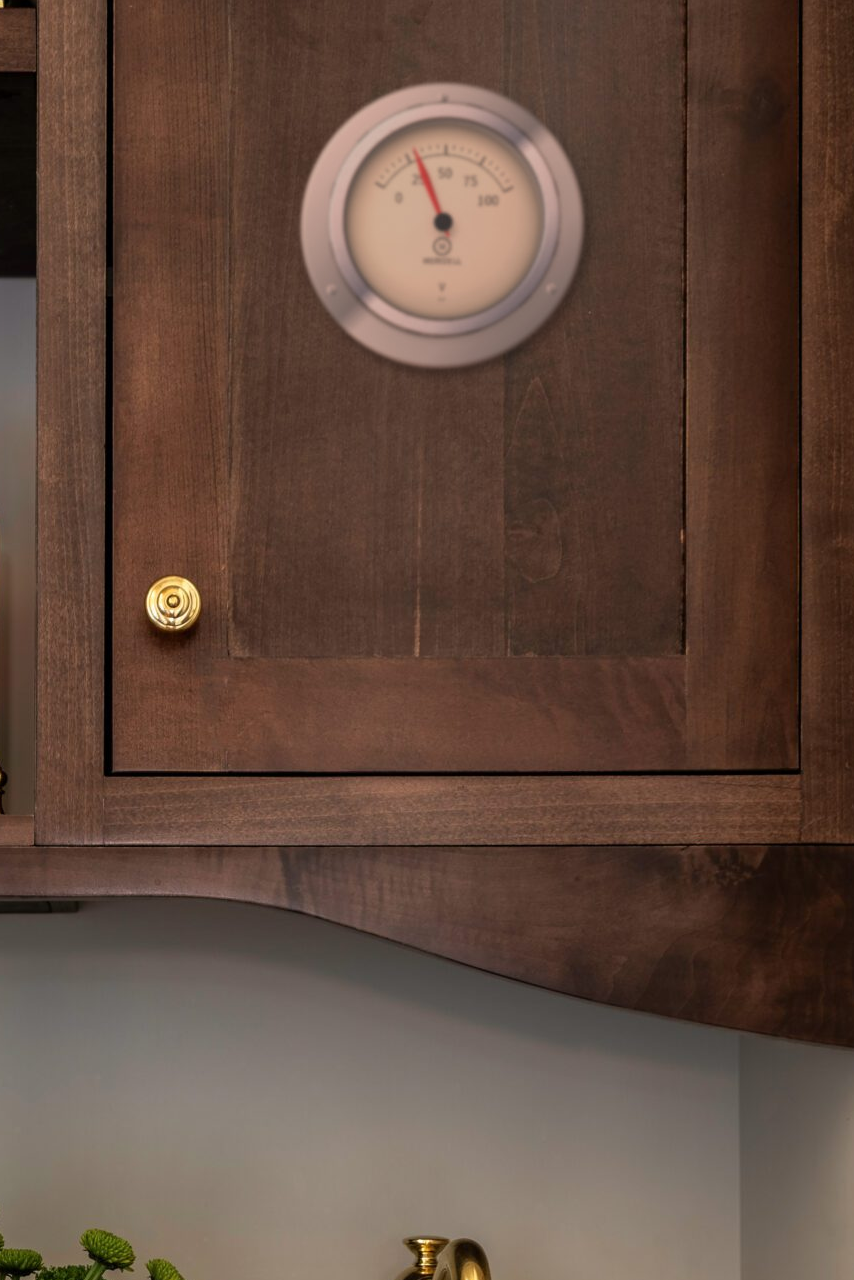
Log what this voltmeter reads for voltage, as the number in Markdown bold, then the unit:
**30** V
